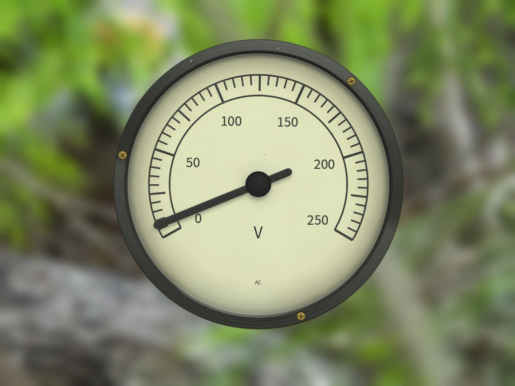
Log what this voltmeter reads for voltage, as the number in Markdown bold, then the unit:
**7.5** V
